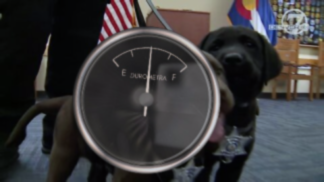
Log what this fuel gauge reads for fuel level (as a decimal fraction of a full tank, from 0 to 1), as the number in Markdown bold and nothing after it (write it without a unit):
**0.5**
